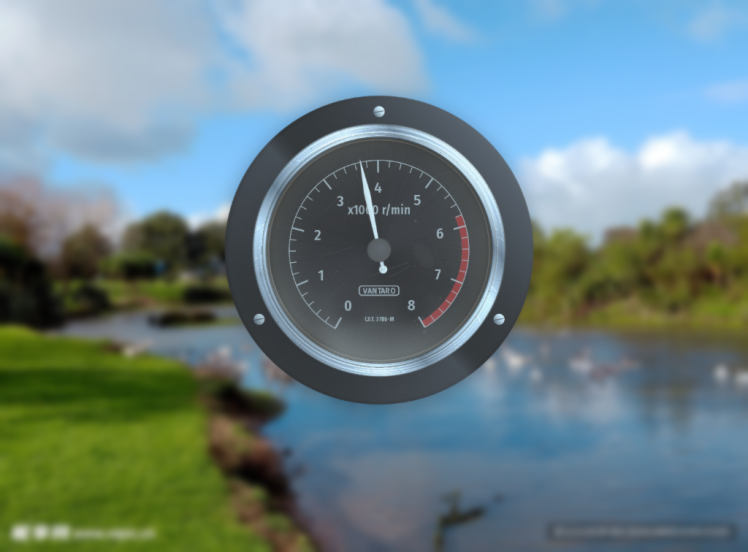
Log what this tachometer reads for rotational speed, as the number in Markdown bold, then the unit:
**3700** rpm
